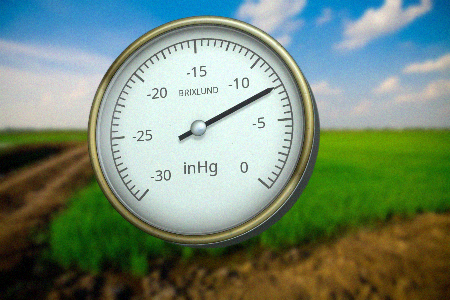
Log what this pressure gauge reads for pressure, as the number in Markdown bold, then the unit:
**-7.5** inHg
